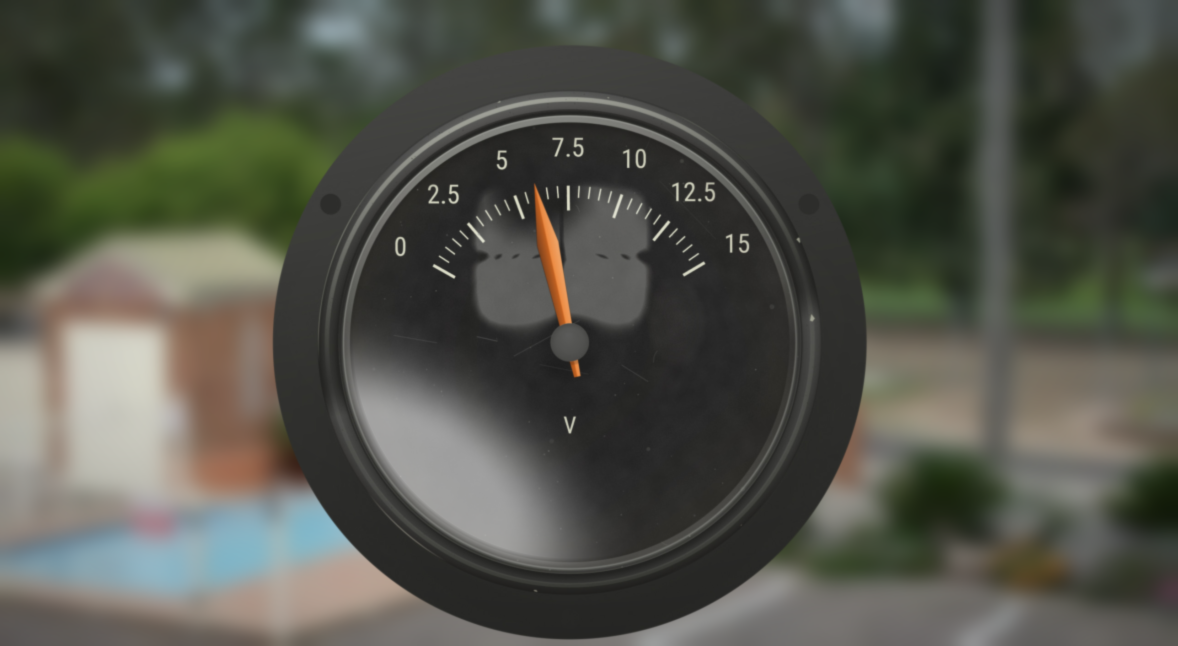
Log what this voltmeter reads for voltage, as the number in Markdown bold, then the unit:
**6** V
